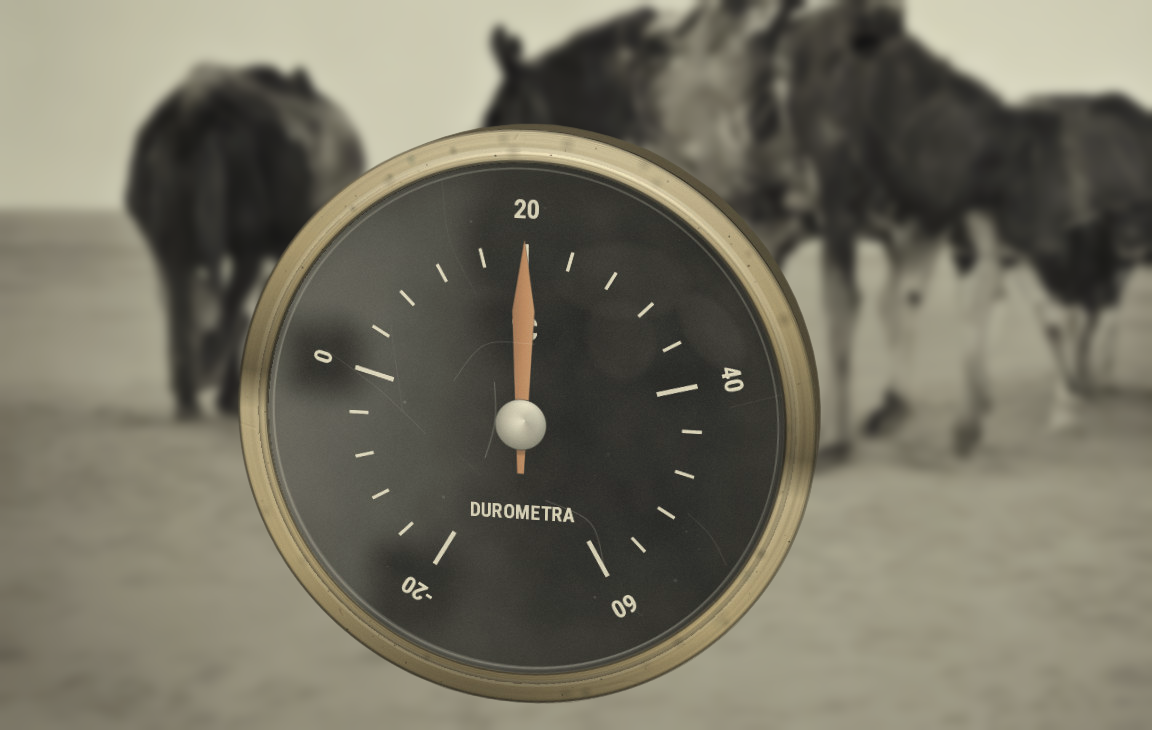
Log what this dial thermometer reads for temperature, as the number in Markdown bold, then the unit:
**20** °C
